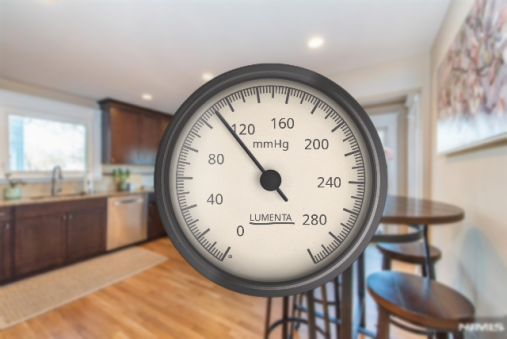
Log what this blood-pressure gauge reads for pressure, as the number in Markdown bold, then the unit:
**110** mmHg
